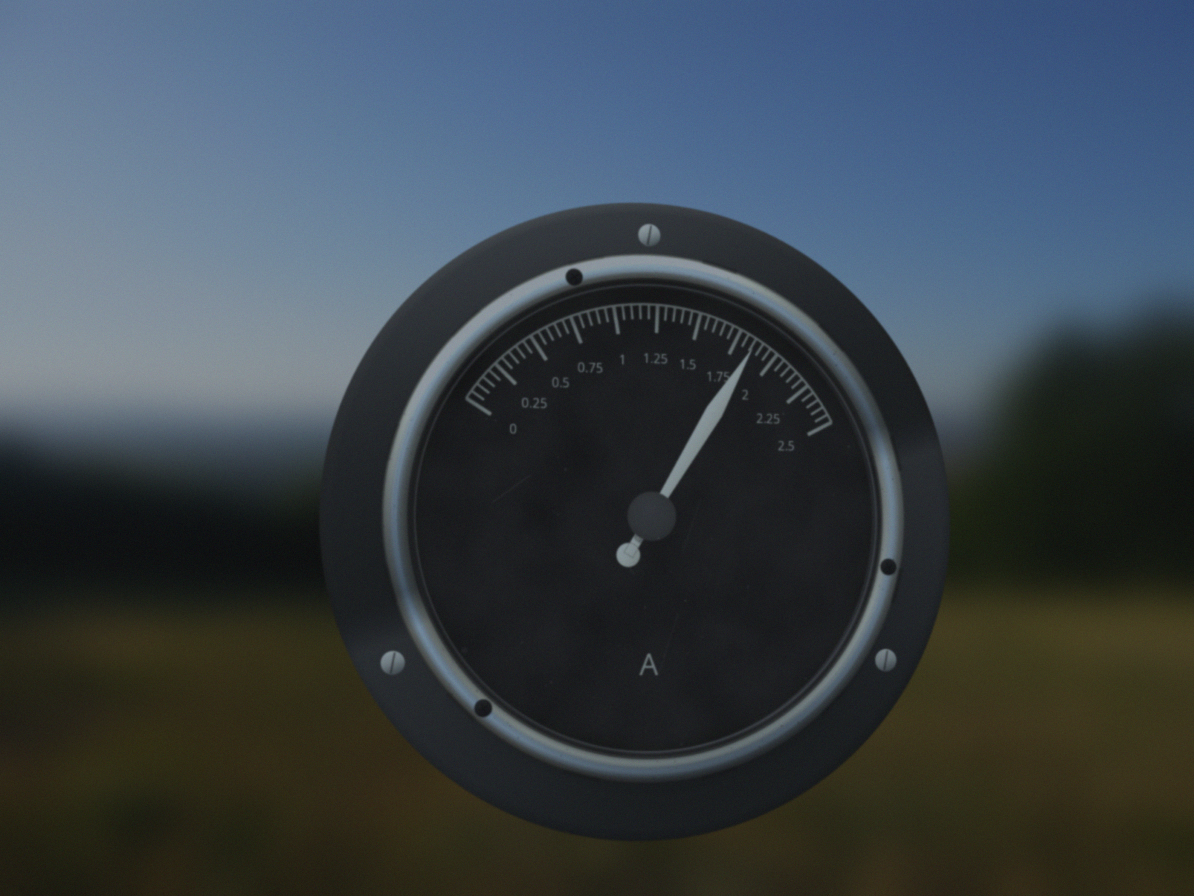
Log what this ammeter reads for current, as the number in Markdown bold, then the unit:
**1.85** A
